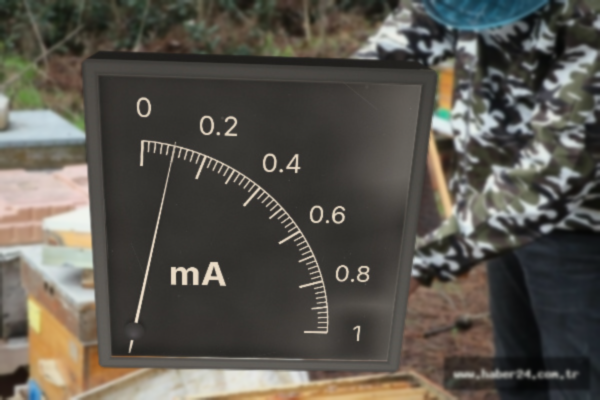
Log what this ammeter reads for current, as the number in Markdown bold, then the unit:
**0.1** mA
